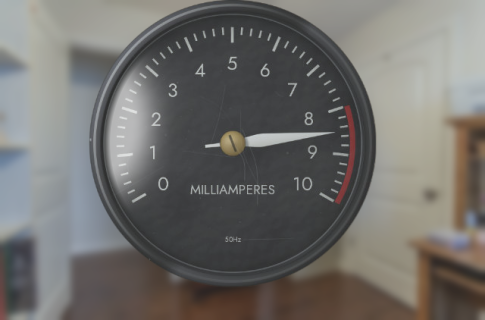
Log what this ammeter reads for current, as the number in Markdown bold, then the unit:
**8.5** mA
